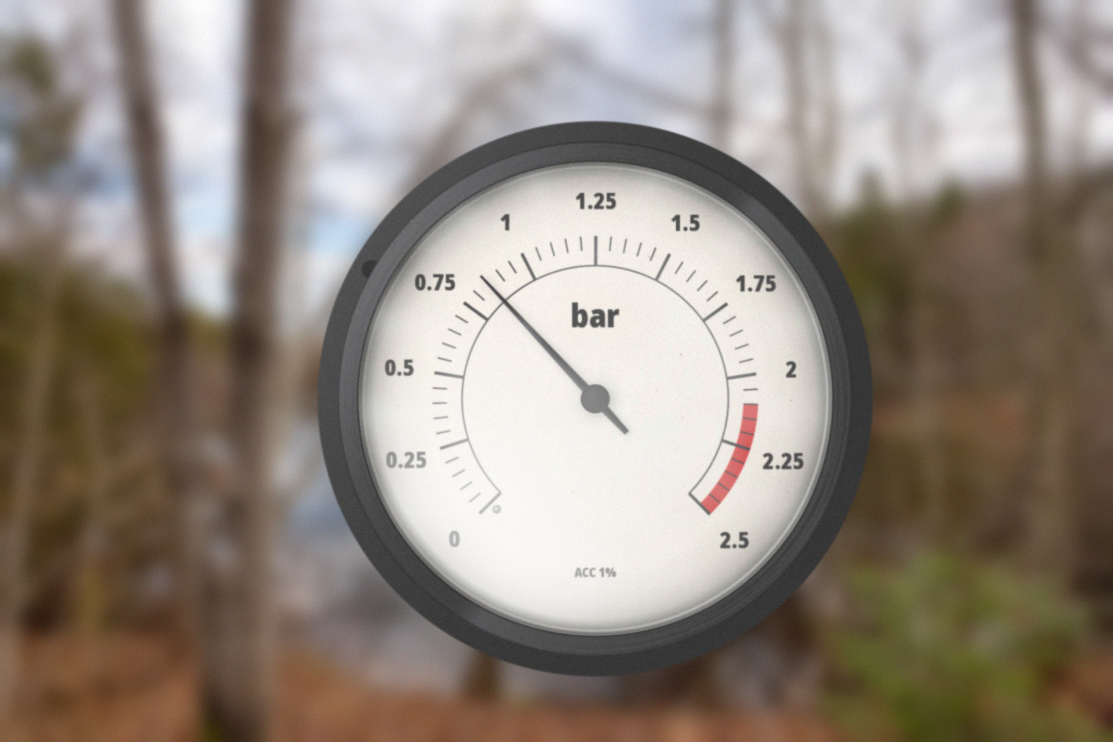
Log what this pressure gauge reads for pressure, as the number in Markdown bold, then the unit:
**0.85** bar
